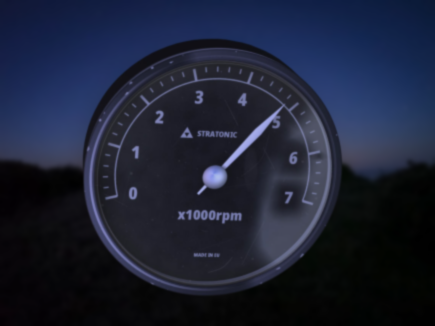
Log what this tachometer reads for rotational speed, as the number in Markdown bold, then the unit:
**4800** rpm
